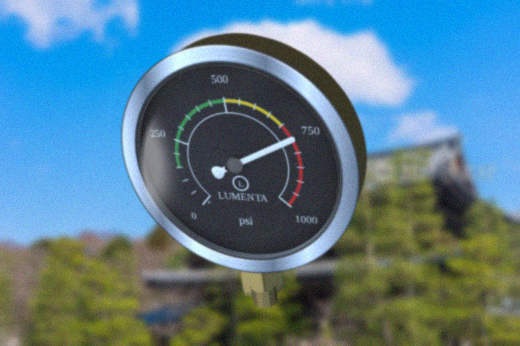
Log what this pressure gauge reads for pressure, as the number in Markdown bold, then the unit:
**750** psi
